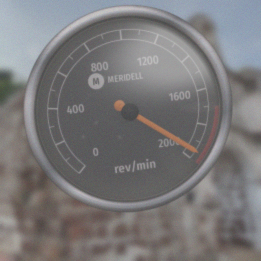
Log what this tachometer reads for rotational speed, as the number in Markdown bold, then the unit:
**1950** rpm
